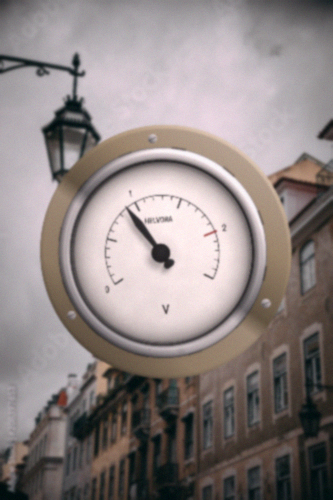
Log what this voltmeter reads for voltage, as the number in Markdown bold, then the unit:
**0.9** V
